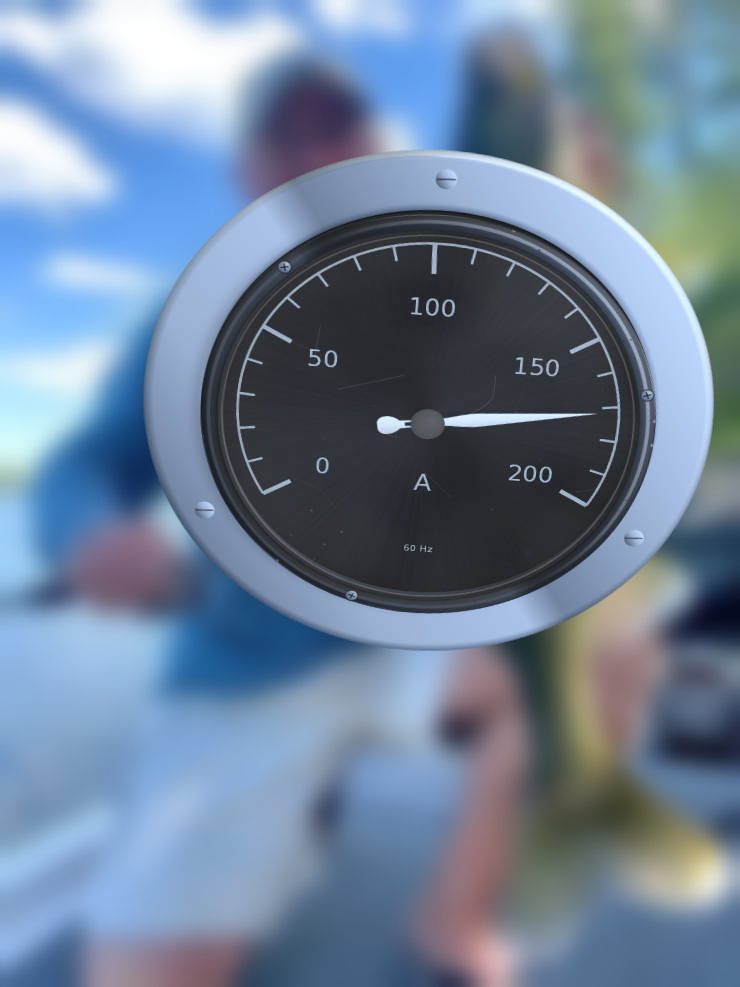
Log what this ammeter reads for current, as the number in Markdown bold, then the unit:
**170** A
